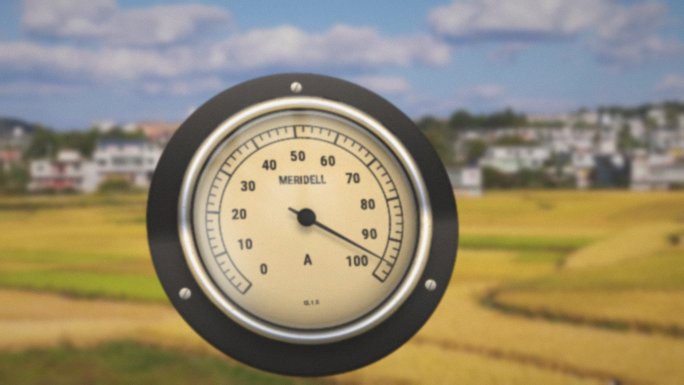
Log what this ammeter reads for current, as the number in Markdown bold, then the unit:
**96** A
